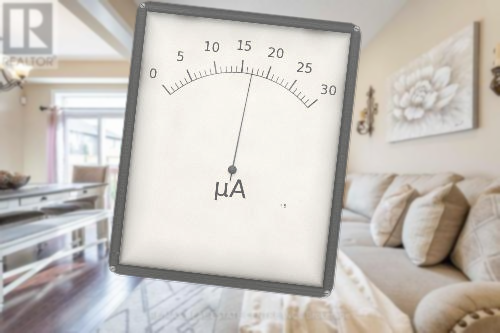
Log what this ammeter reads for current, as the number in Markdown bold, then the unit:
**17** µA
